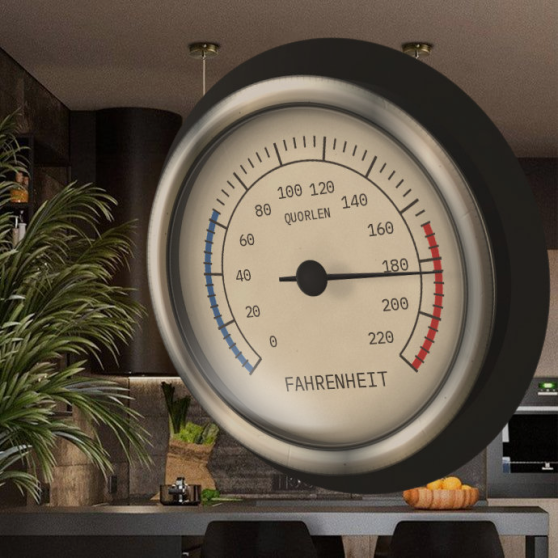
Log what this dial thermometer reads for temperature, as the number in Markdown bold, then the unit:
**184** °F
